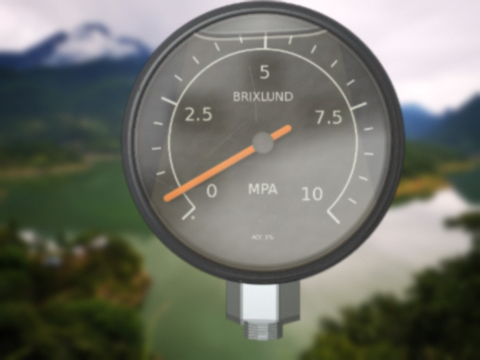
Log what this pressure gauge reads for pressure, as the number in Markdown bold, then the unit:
**0.5** MPa
